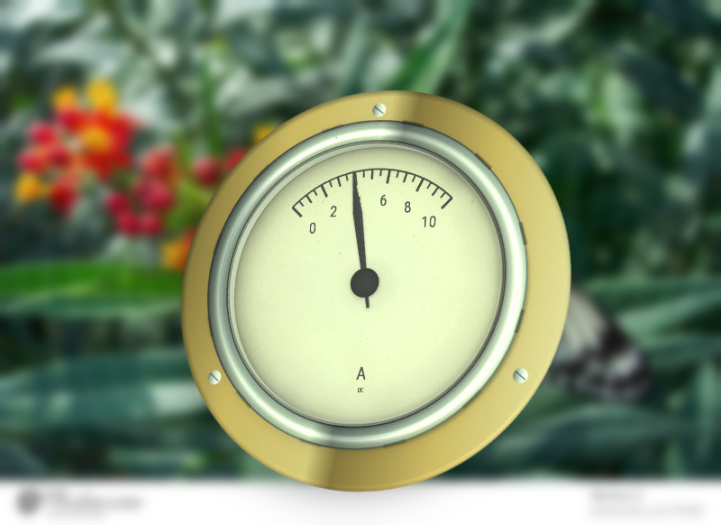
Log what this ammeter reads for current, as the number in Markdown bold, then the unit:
**4** A
